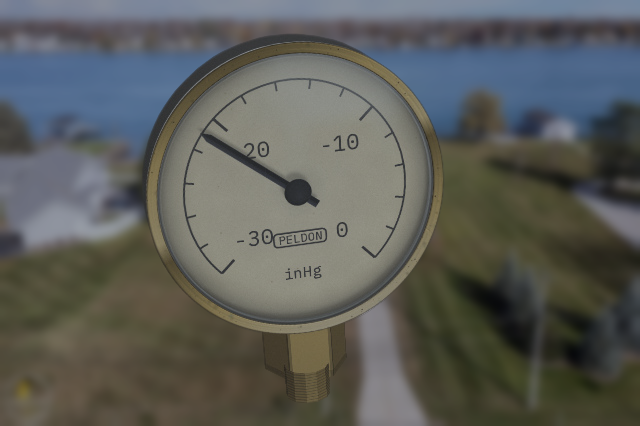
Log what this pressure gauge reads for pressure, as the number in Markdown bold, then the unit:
**-21** inHg
